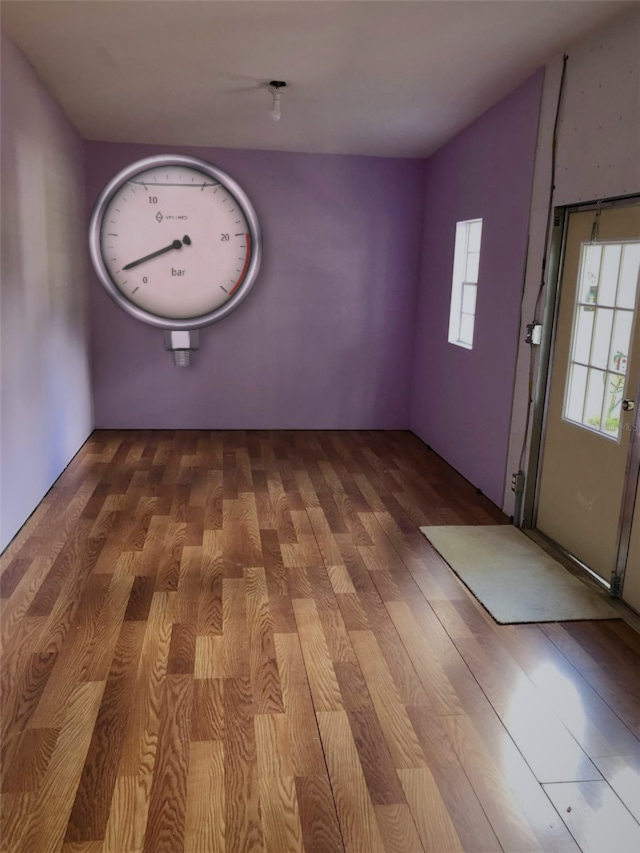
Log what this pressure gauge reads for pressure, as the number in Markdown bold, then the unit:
**2** bar
